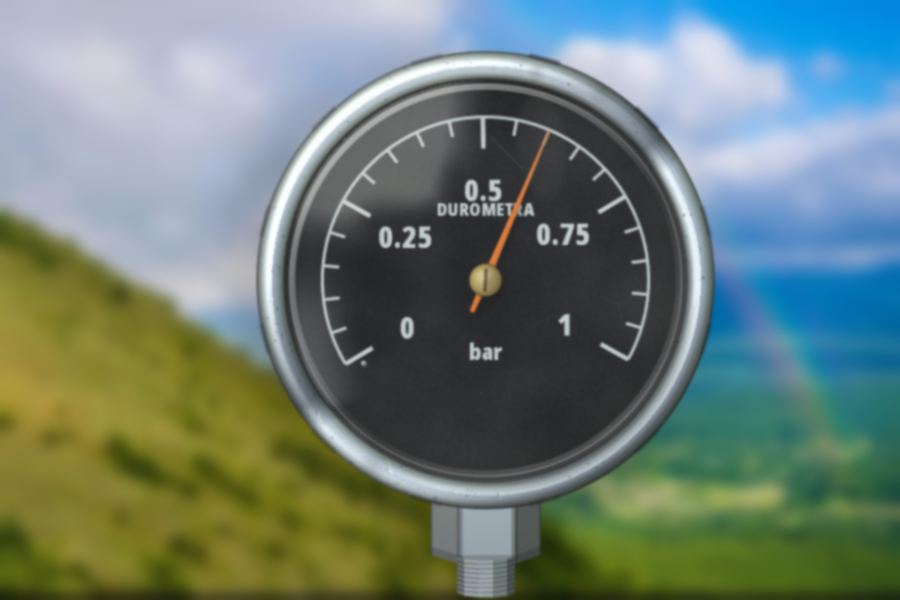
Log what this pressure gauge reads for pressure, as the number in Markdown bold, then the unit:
**0.6** bar
